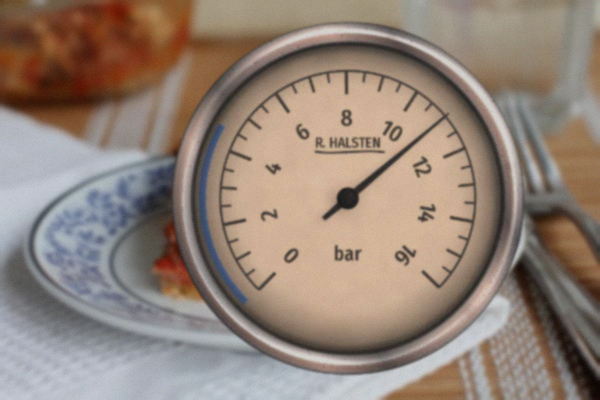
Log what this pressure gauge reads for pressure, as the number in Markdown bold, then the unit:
**11** bar
